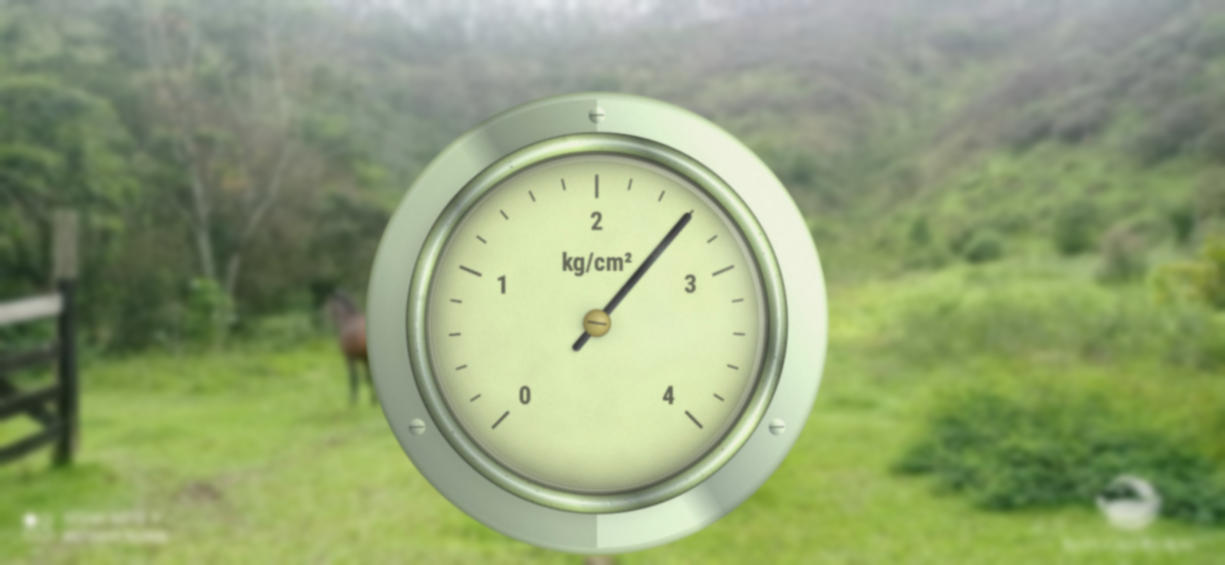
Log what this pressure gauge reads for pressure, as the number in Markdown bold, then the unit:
**2.6** kg/cm²
